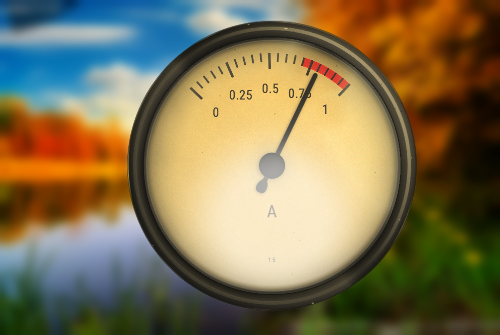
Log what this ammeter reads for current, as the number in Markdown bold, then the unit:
**0.8** A
